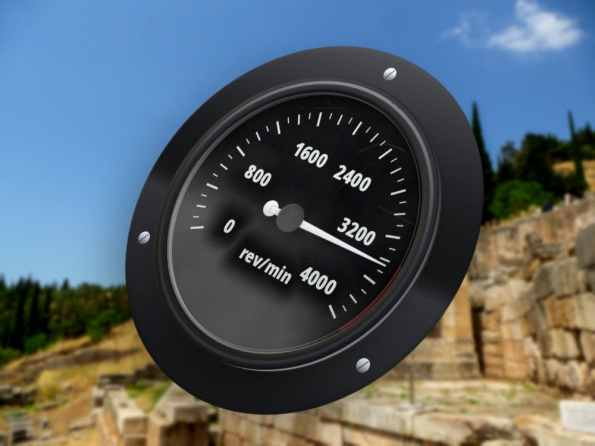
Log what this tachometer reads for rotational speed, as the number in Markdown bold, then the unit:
**3450** rpm
